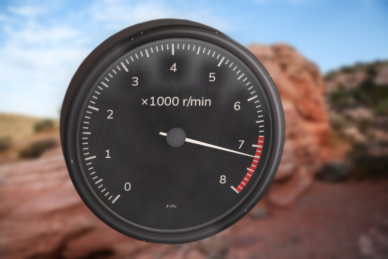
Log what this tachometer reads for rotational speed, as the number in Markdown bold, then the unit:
**7200** rpm
